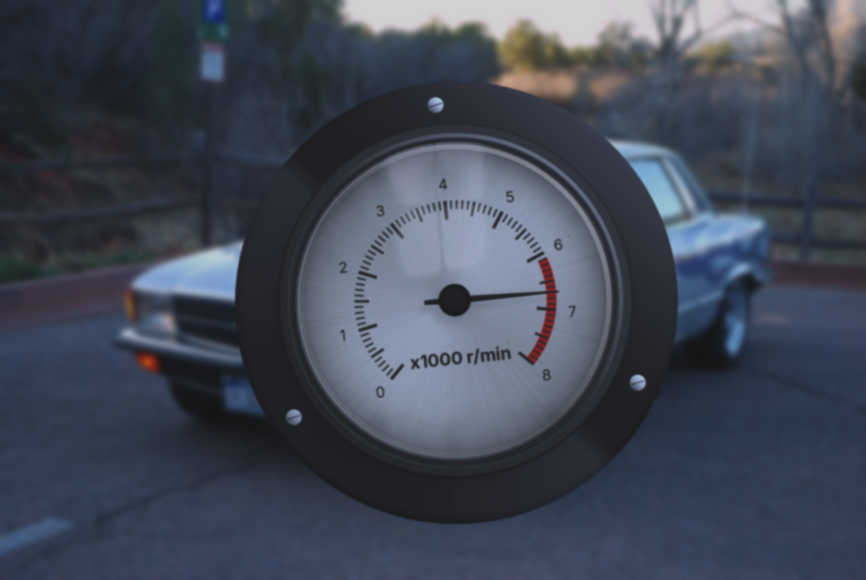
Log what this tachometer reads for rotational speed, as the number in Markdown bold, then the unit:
**6700** rpm
